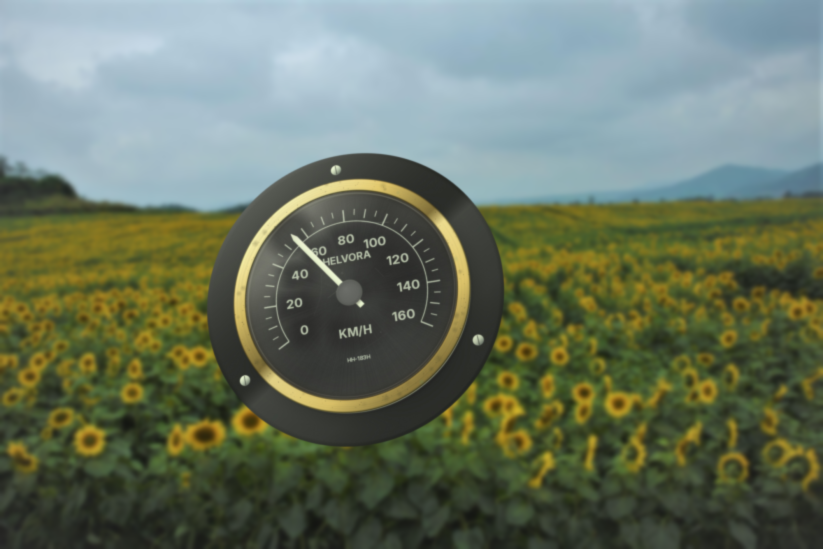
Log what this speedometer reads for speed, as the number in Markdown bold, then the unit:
**55** km/h
